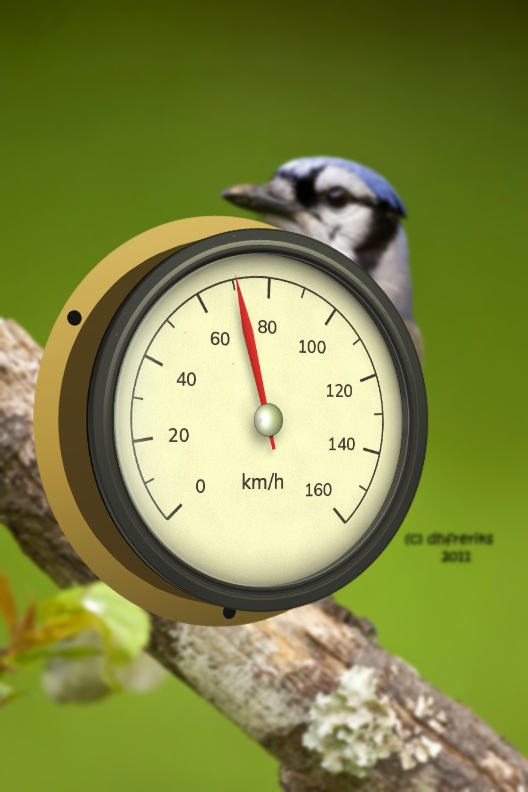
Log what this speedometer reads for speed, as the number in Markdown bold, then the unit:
**70** km/h
